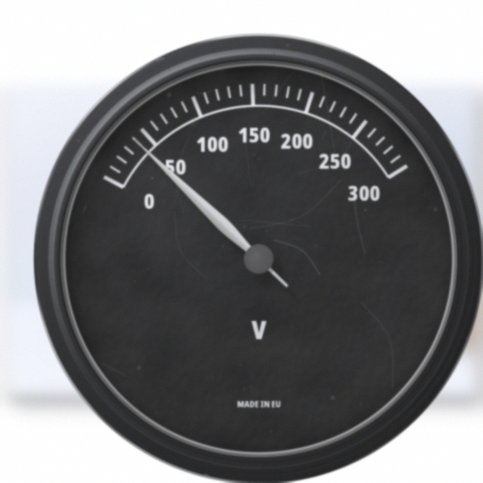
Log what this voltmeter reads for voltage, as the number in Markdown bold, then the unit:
**40** V
